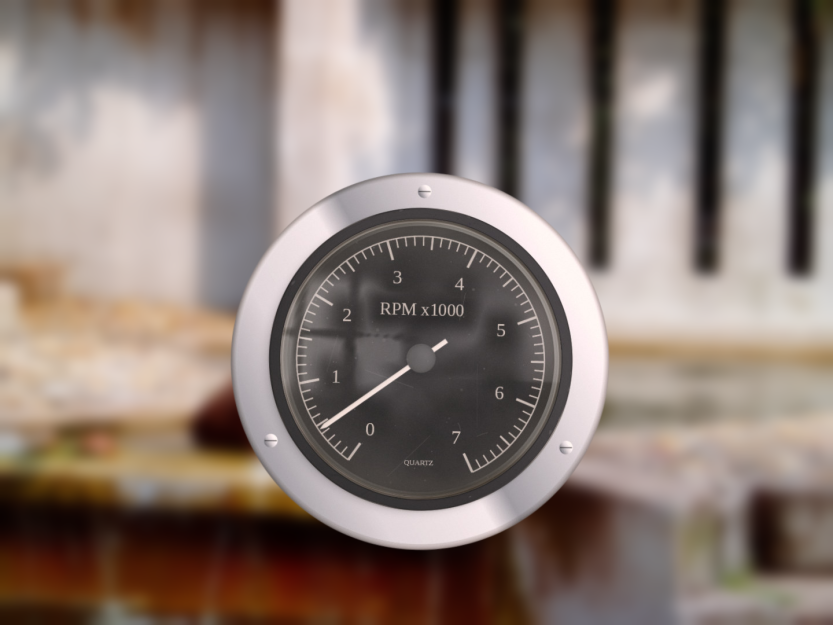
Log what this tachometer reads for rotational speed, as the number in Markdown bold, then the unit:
**450** rpm
